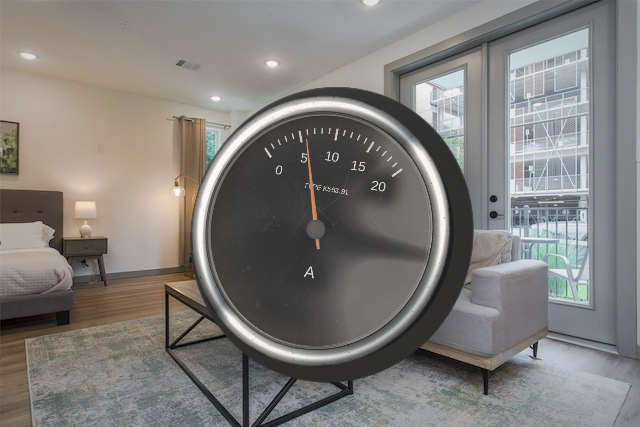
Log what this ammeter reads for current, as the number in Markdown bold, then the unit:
**6** A
